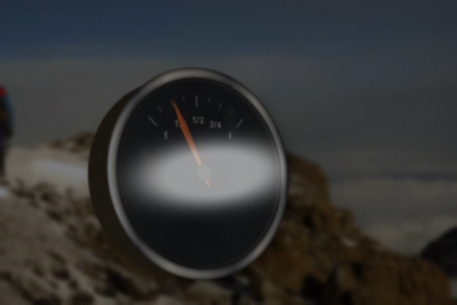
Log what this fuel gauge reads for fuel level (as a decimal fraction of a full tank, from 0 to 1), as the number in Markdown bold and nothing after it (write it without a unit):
**0.25**
